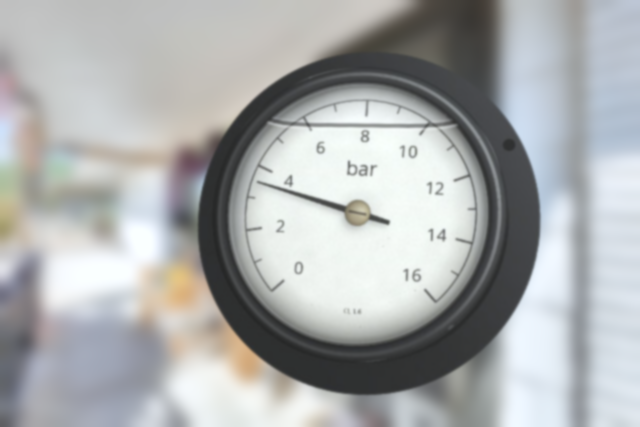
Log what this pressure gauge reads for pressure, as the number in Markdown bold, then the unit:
**3.5** bar
